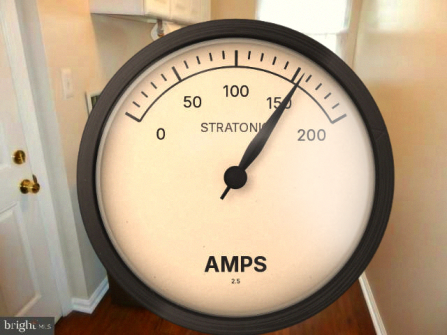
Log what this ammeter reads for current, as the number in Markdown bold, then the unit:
**155** A
